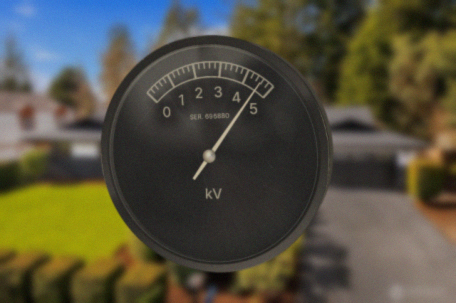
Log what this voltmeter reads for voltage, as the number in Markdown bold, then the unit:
**4.6** kV
